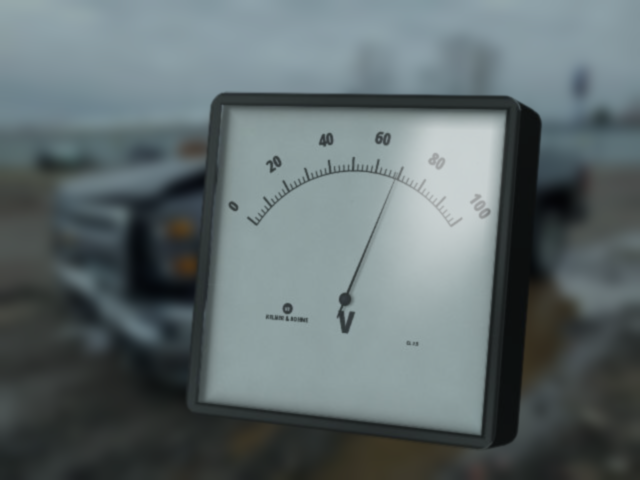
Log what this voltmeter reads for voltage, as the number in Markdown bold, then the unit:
**70** V
